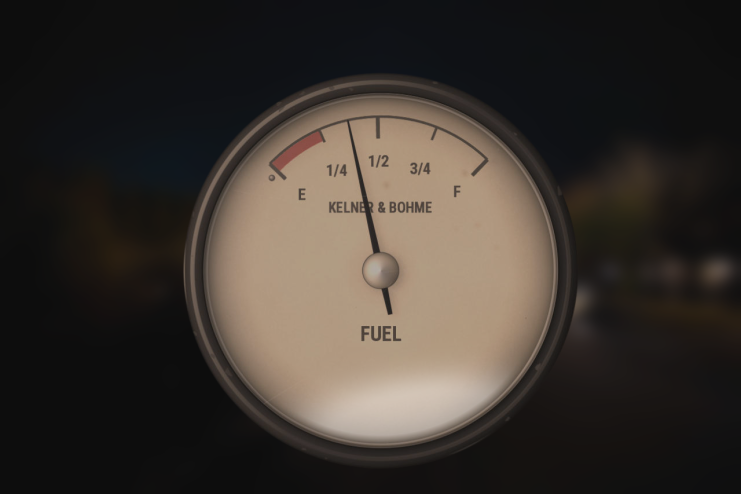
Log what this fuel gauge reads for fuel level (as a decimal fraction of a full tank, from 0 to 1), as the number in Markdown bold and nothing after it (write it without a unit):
**0.375**
